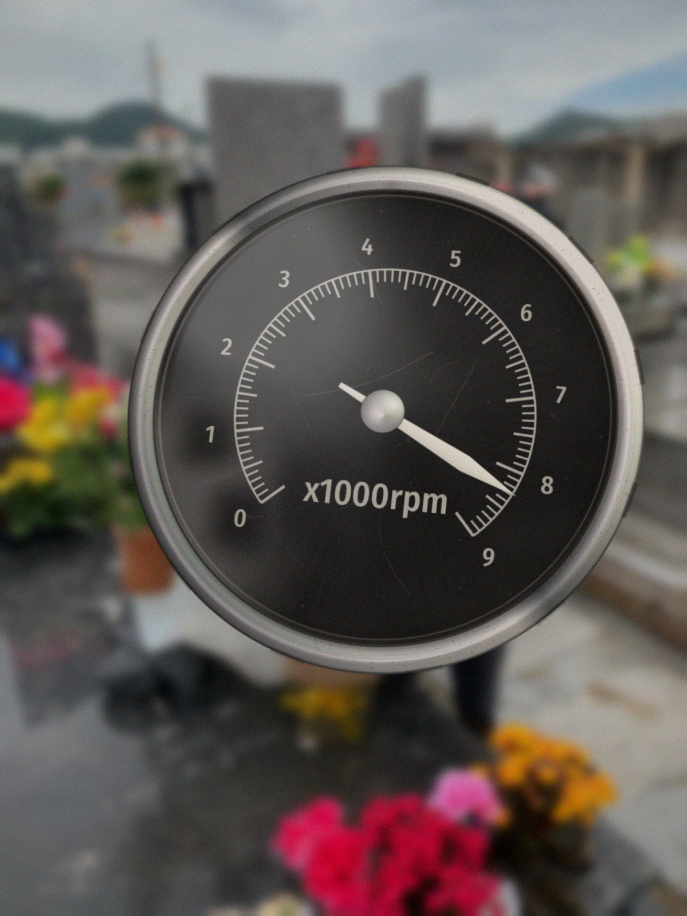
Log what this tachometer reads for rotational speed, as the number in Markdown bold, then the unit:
**8300** rpm
